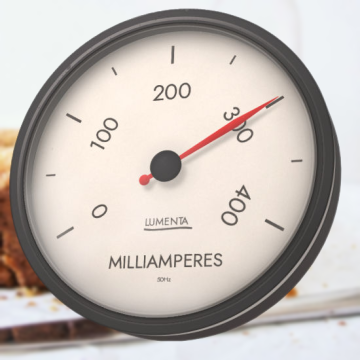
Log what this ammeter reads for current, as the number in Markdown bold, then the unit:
**300** mA
